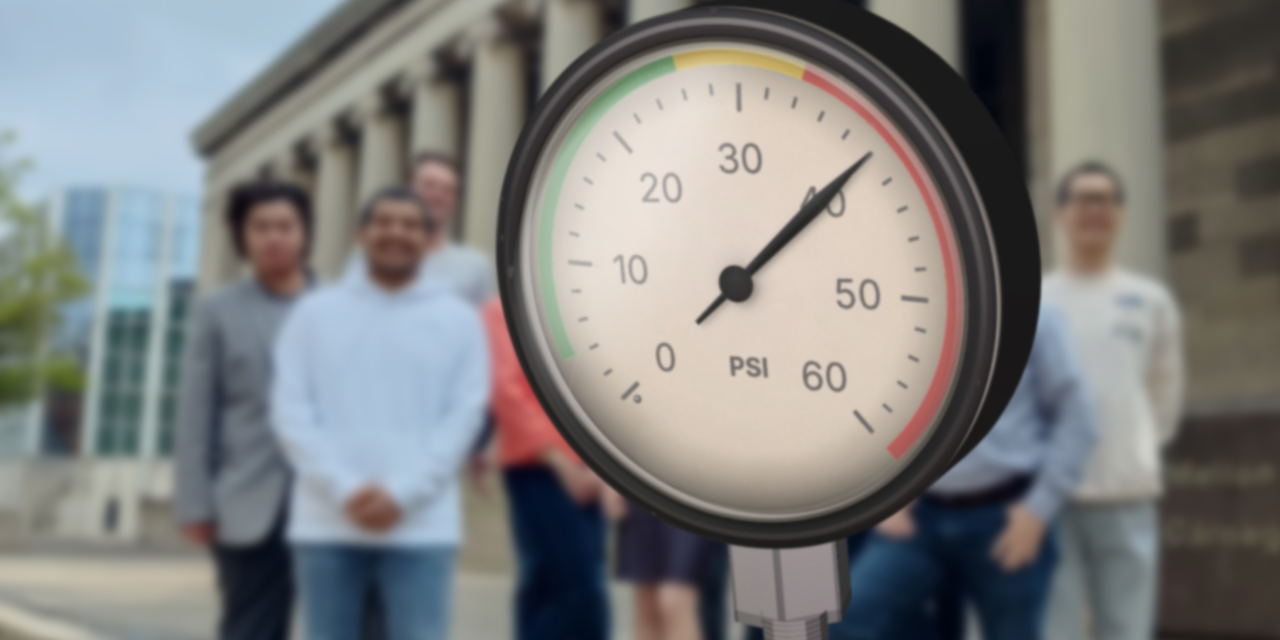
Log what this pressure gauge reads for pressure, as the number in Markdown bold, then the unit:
**40** psi
